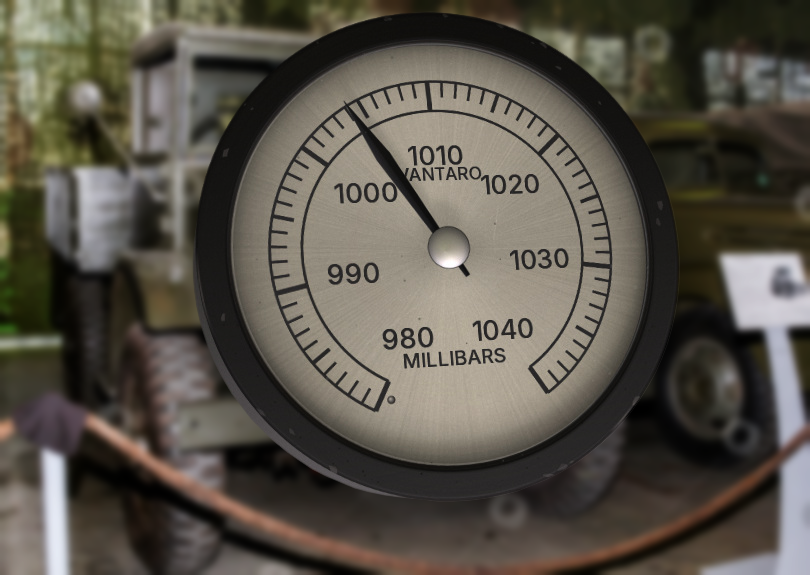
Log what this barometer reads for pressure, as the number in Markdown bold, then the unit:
**1004** mbar
